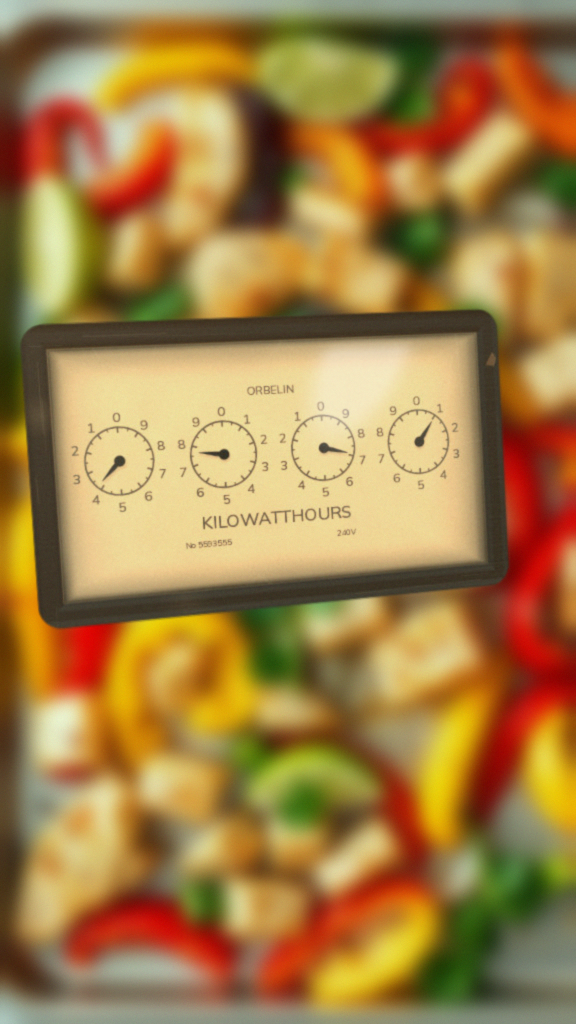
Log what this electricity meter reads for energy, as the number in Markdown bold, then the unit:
**3771** kWh
